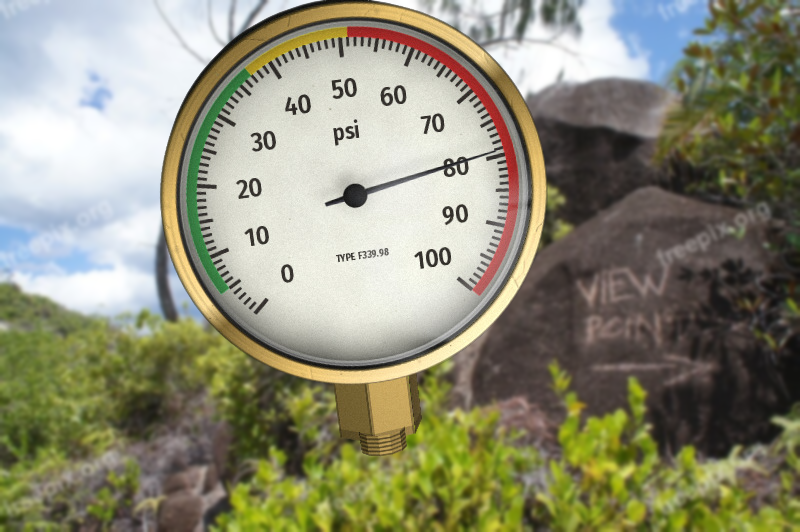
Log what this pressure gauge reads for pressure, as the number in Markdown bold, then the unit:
**79** psi
